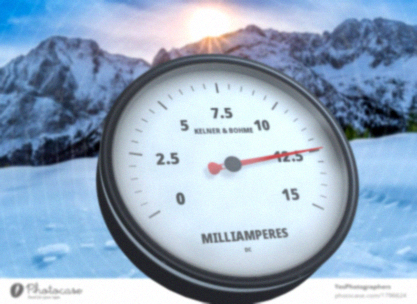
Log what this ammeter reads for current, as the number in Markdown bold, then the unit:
**12.5** mA
